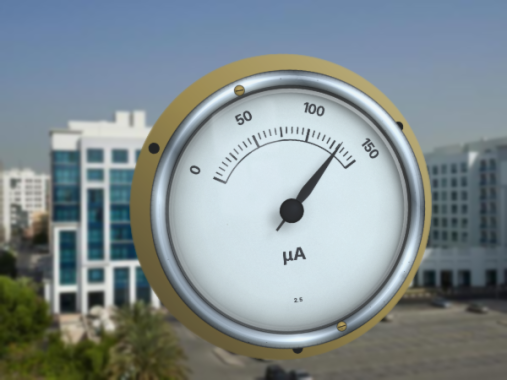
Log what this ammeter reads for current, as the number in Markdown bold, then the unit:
**130** µA
